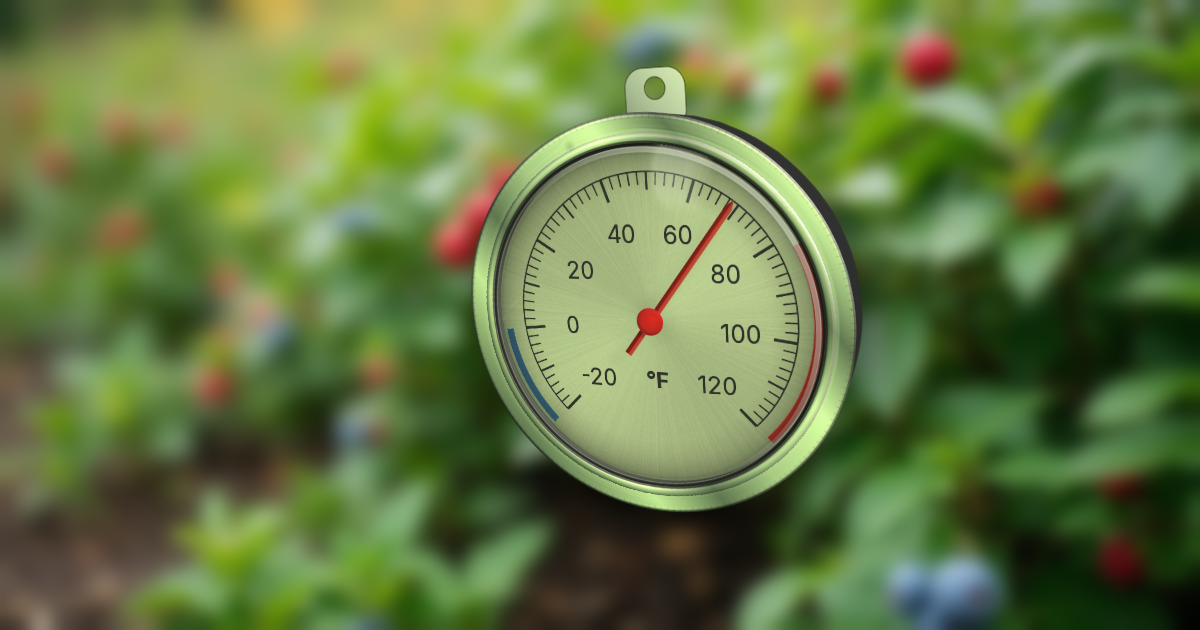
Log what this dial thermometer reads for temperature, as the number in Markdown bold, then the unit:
**69** °F
